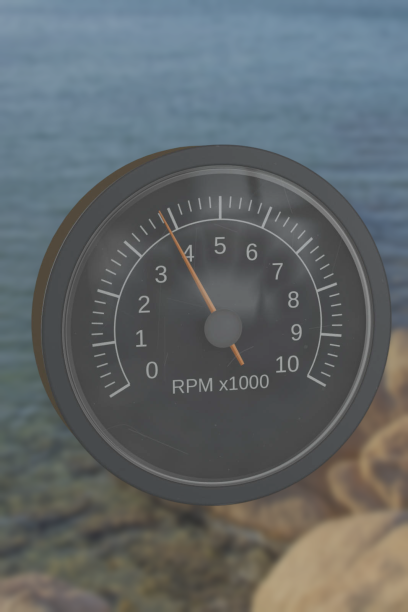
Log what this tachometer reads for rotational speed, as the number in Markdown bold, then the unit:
**3800** rpm
